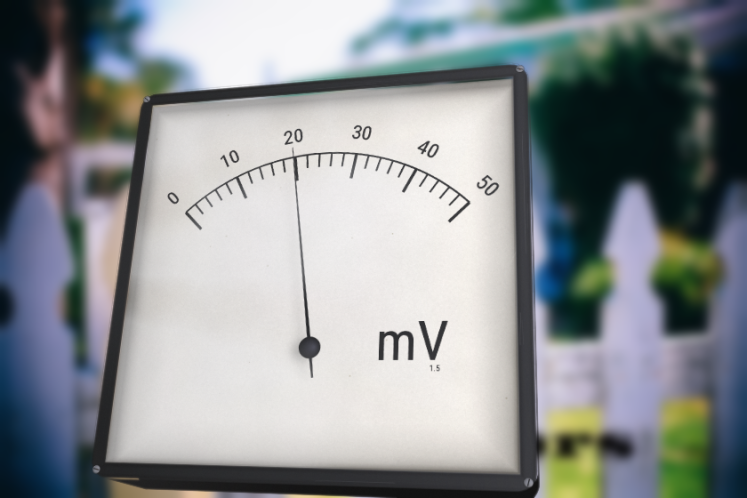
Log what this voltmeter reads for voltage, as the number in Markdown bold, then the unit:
**20** mV
